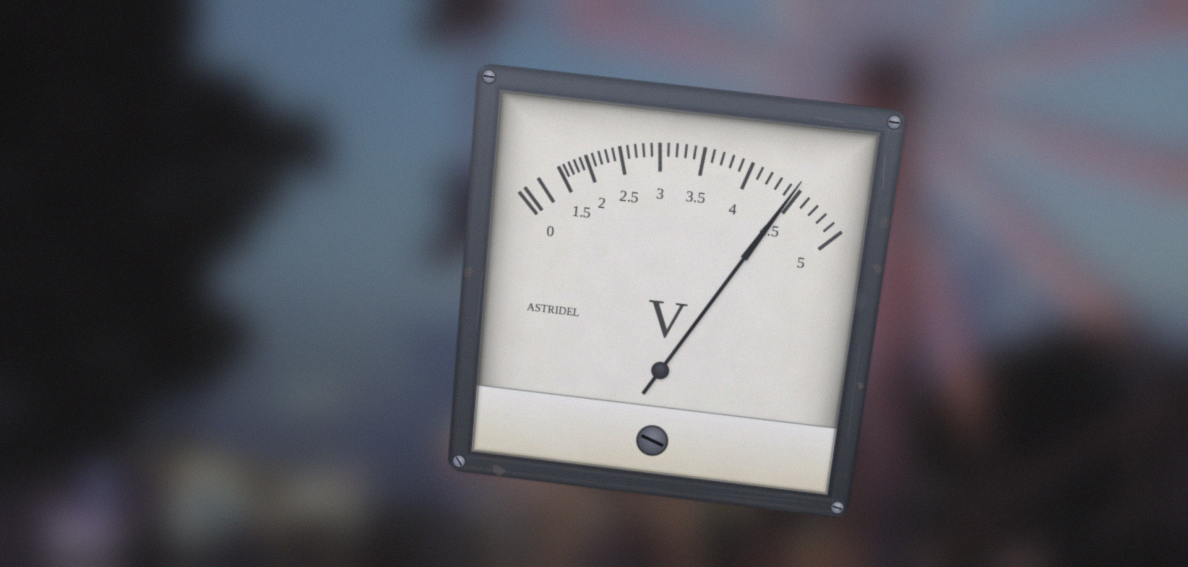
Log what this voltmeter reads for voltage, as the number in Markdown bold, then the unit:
**4.45** V
